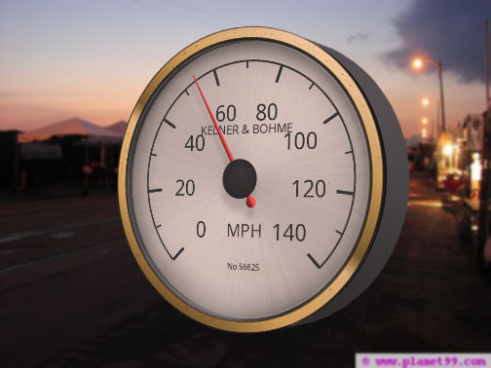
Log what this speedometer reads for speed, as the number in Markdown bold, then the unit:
**55** mph
